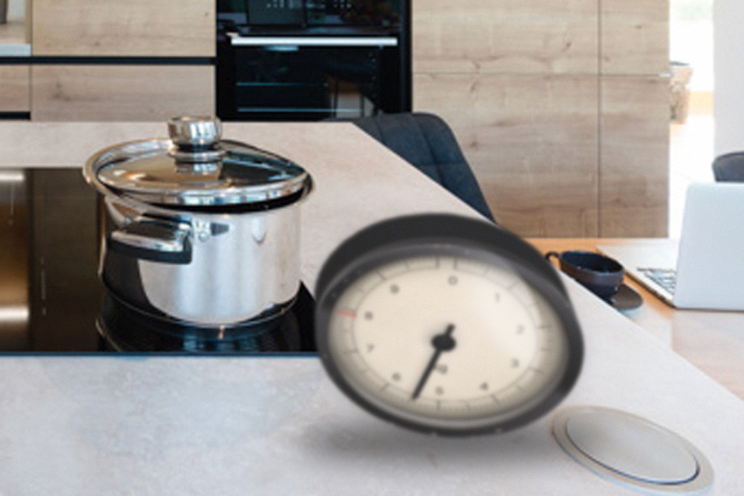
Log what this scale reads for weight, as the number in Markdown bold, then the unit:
**5.5** kg
